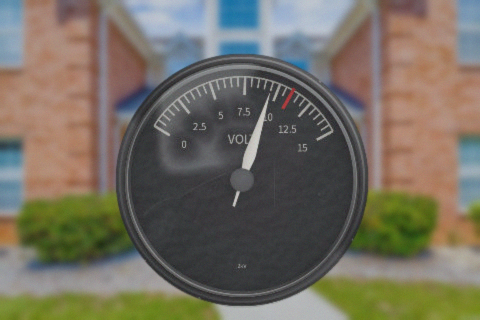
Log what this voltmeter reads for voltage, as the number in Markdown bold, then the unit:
**9.5** V
